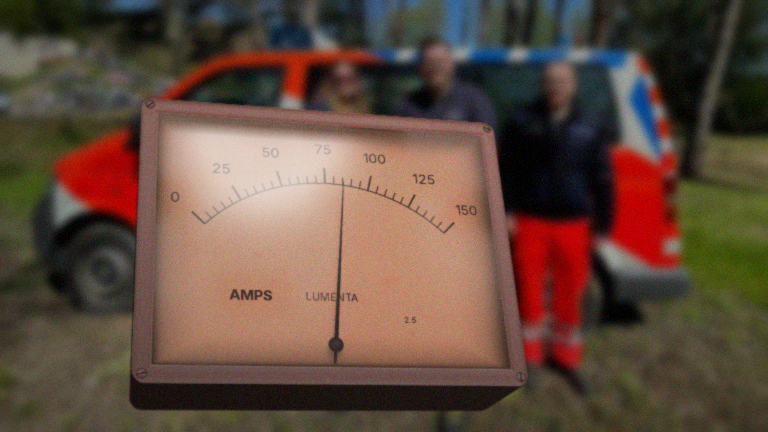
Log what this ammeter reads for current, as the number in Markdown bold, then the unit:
**85** A
